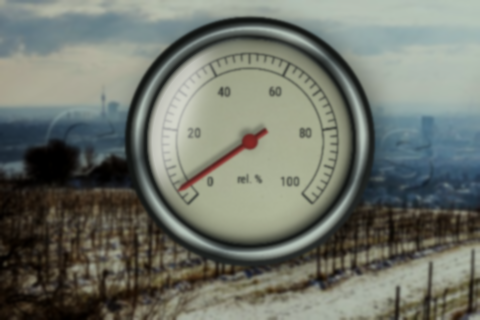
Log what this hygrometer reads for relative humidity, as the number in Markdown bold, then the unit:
**4** %
